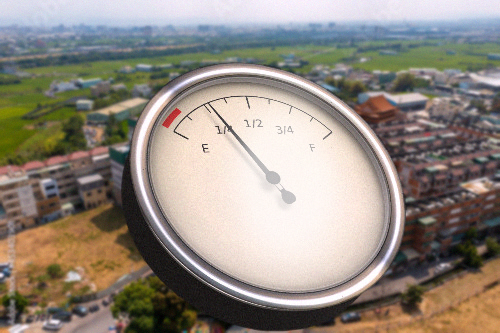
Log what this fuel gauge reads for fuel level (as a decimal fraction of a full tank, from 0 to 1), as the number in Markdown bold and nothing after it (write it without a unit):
**0.25**
